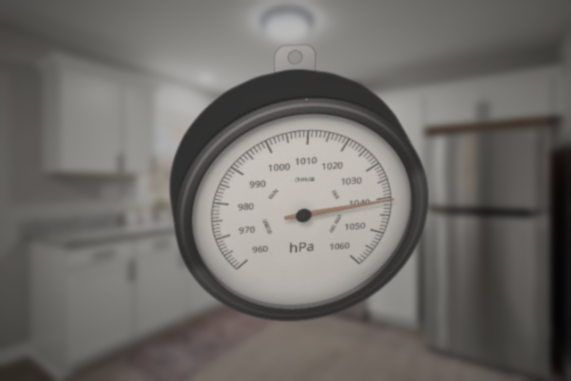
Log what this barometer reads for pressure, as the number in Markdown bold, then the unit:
**1040** hPa
